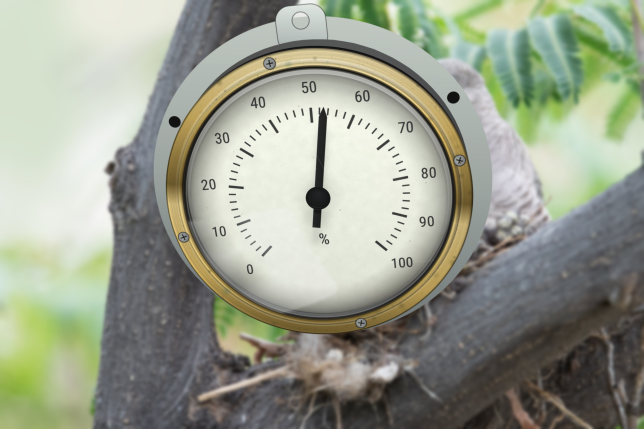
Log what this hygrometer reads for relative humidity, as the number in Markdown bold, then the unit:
**53** %
